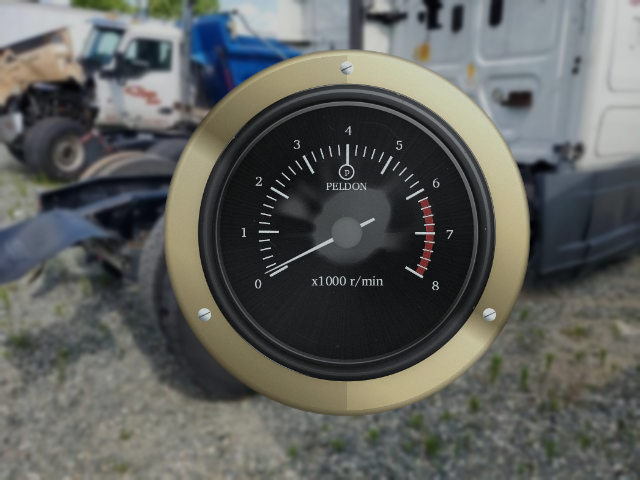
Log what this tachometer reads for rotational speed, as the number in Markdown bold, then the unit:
**100** rpm
